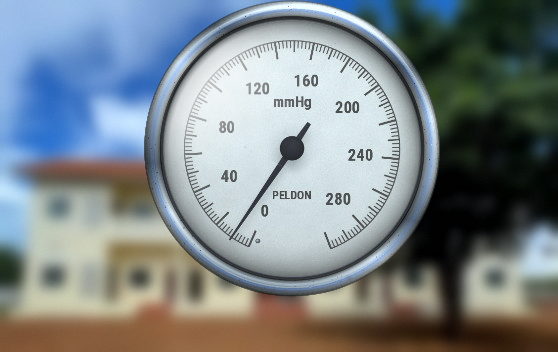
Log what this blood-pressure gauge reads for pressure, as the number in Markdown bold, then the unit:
**10** mmHg
